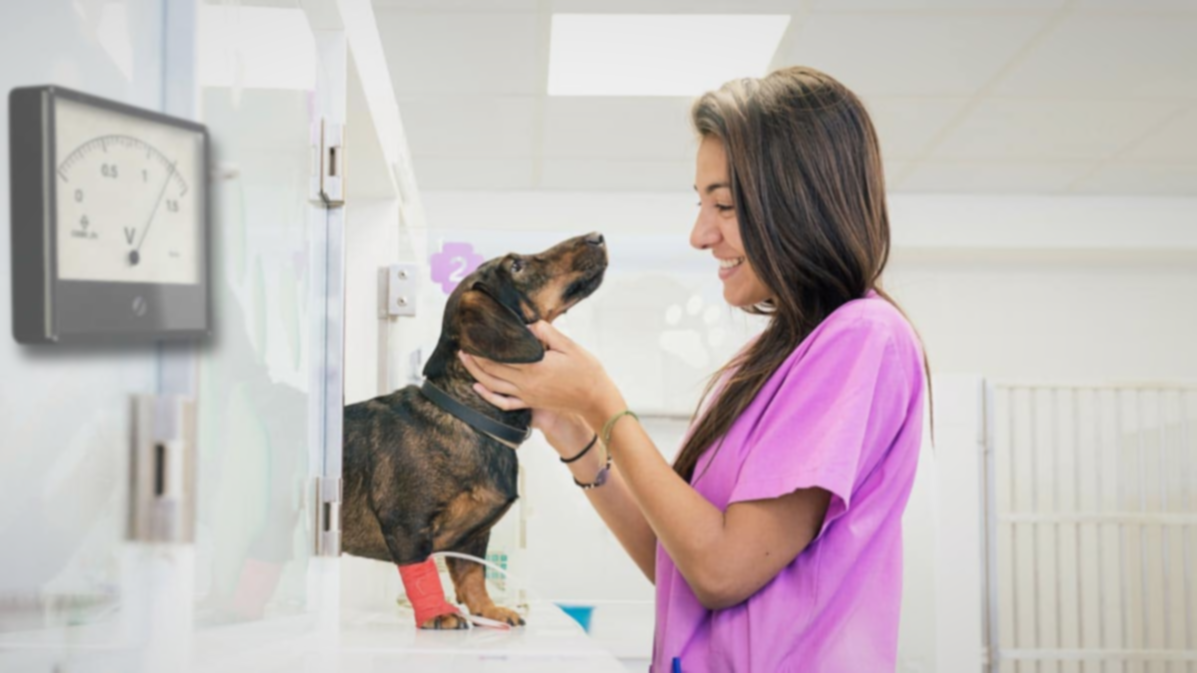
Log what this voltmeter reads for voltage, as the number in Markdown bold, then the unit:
**1.25** V
